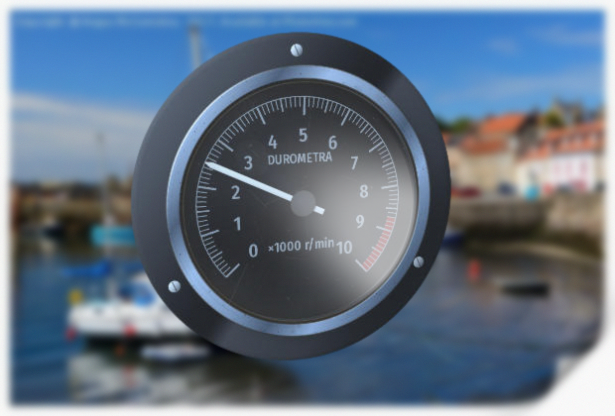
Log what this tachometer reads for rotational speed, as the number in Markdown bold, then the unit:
**2500** rpm
